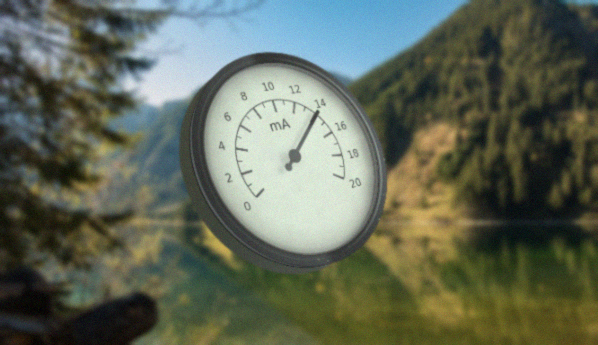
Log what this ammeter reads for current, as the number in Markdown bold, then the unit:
**14** mA
